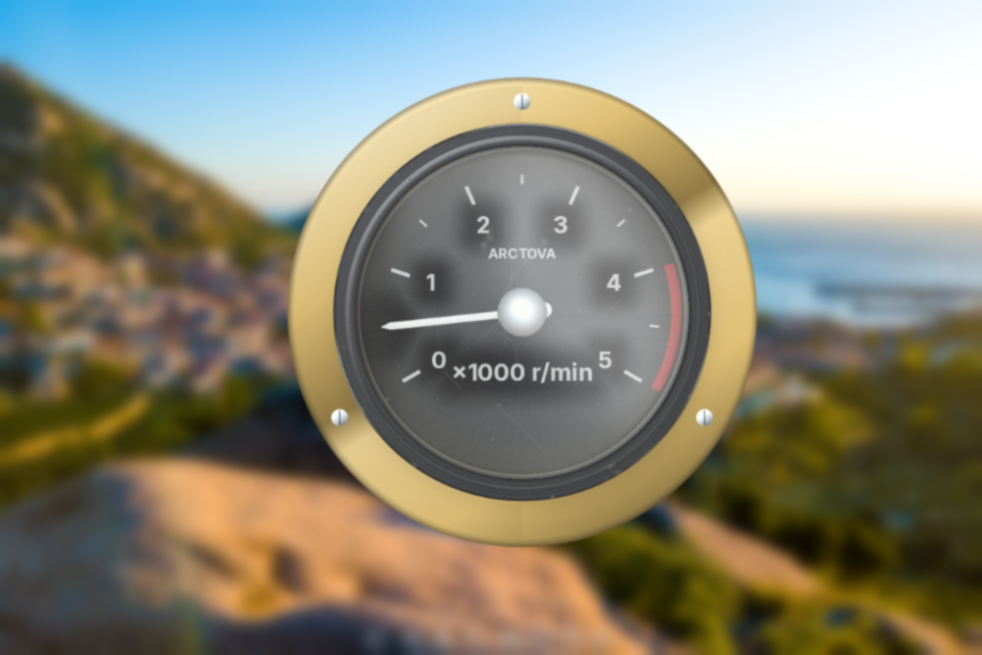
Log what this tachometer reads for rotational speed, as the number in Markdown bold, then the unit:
**500** rpm
